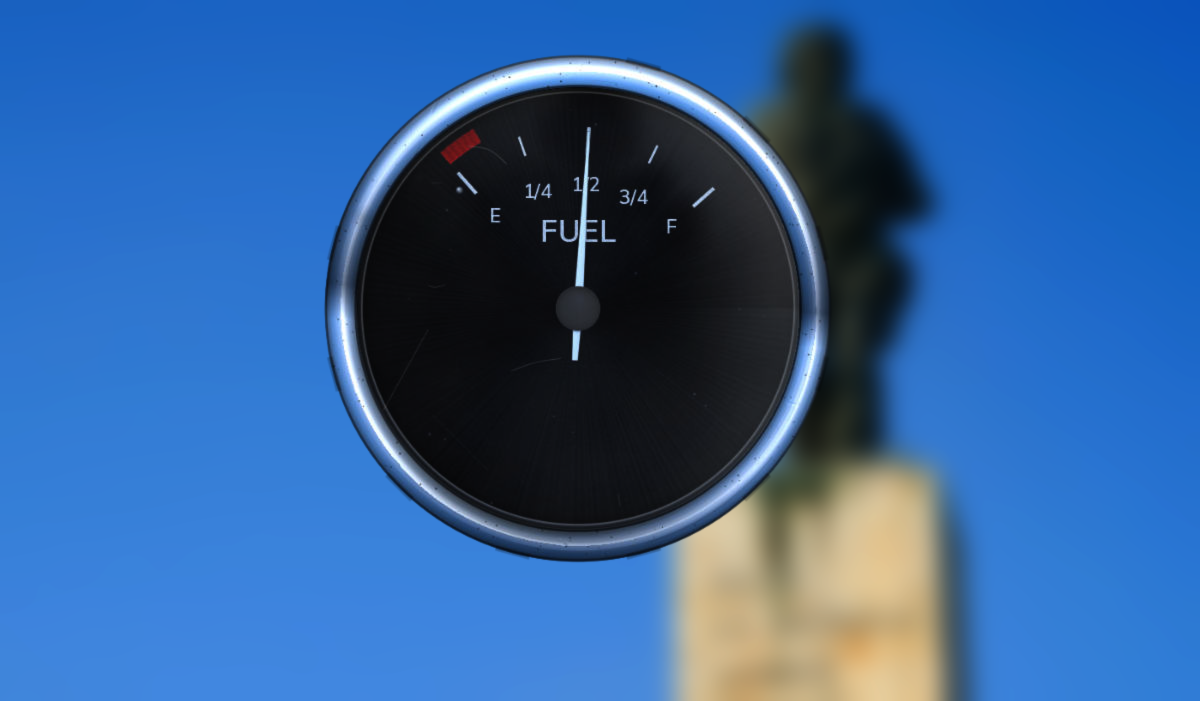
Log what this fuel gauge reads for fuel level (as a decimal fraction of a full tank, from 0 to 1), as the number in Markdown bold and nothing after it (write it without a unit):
**0.5**
